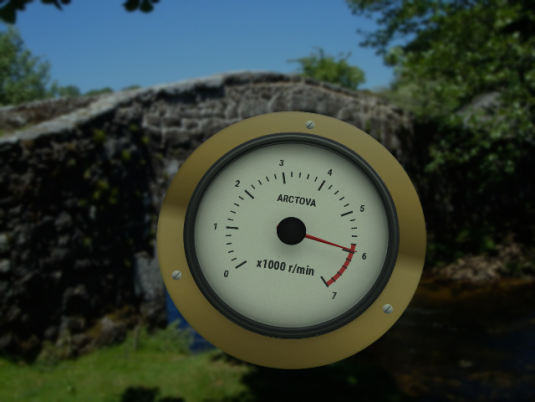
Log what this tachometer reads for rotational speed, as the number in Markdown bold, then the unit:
**6000** rpm
